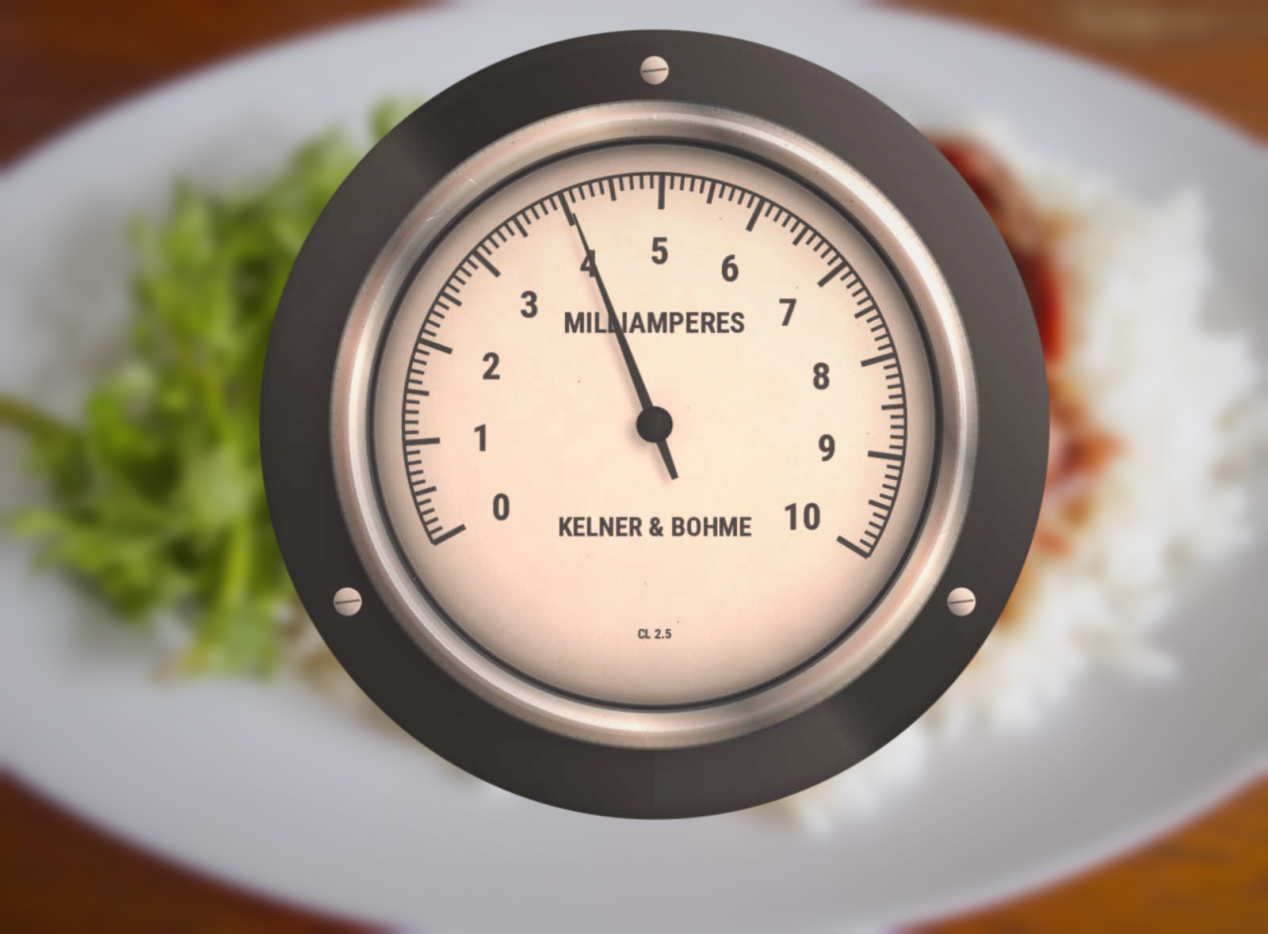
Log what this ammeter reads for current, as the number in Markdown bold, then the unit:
**4.05** mA
